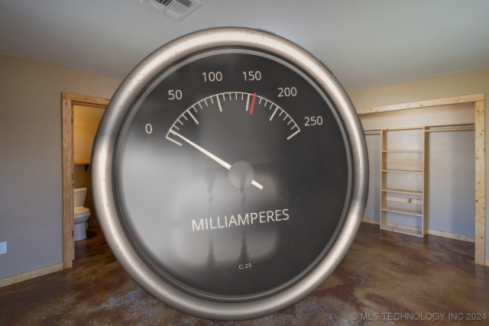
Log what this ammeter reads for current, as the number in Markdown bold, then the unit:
**10** mA
